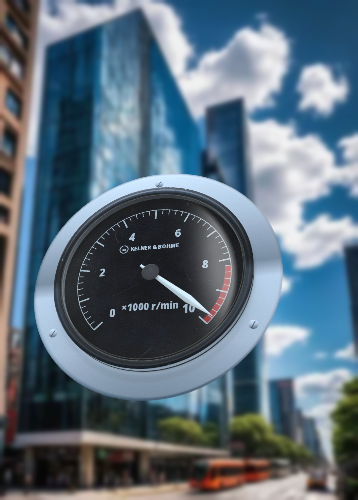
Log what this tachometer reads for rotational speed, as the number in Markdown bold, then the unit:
**9800** rpm
